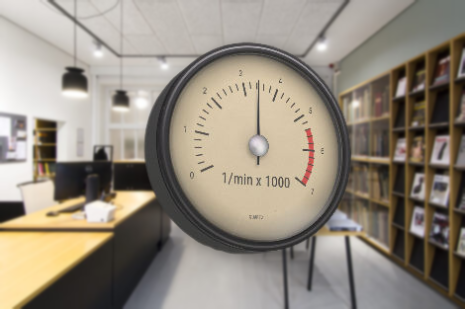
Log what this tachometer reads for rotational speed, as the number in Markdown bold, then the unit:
**3400** rpm
